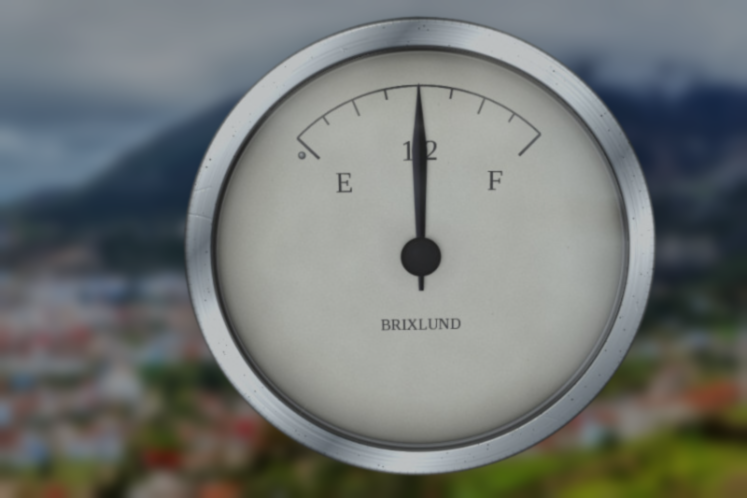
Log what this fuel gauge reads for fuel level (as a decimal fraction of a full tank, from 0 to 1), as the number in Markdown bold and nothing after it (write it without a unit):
**0.5**
